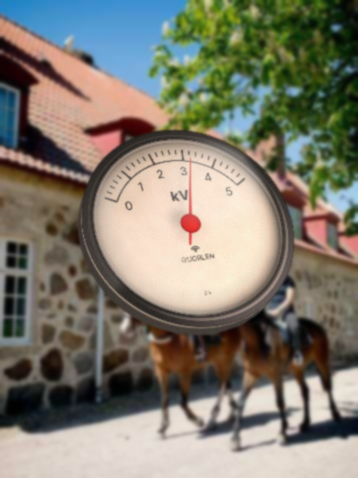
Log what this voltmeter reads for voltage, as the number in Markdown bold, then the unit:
**3.2** kV
